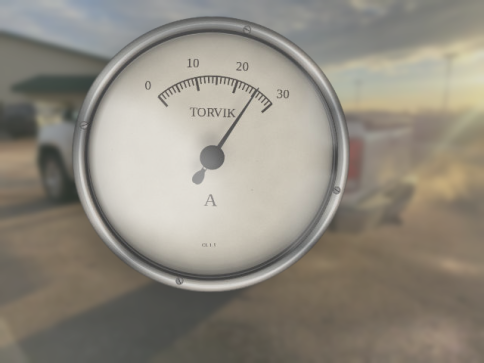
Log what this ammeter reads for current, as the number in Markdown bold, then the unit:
**25** A
